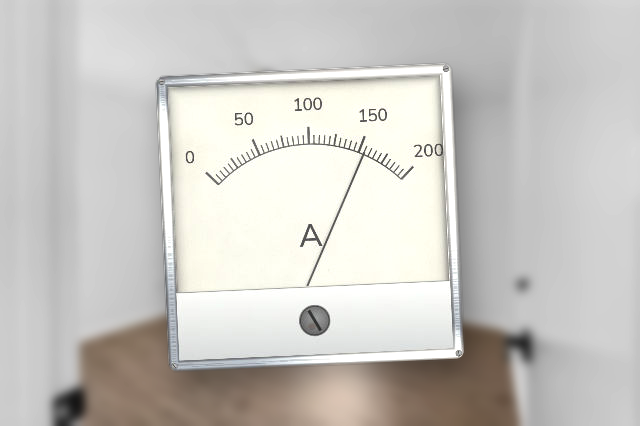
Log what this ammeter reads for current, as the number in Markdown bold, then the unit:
**155** A
